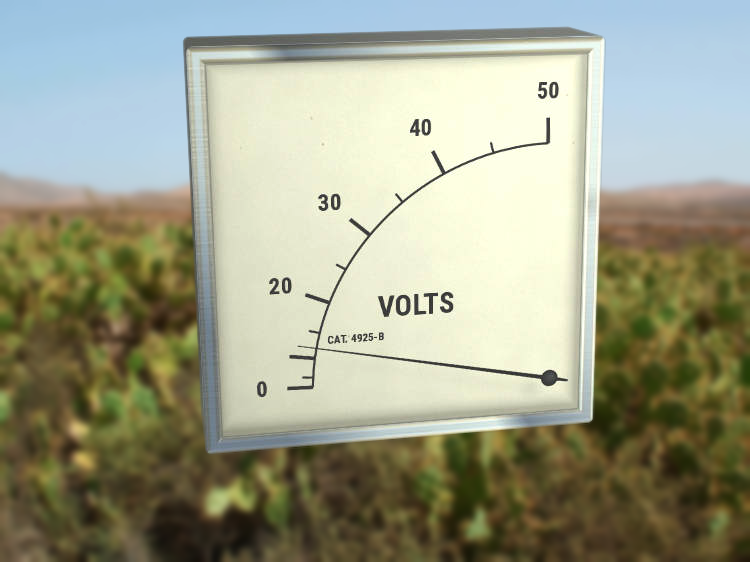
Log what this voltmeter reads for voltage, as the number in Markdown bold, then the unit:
**12.5** V
